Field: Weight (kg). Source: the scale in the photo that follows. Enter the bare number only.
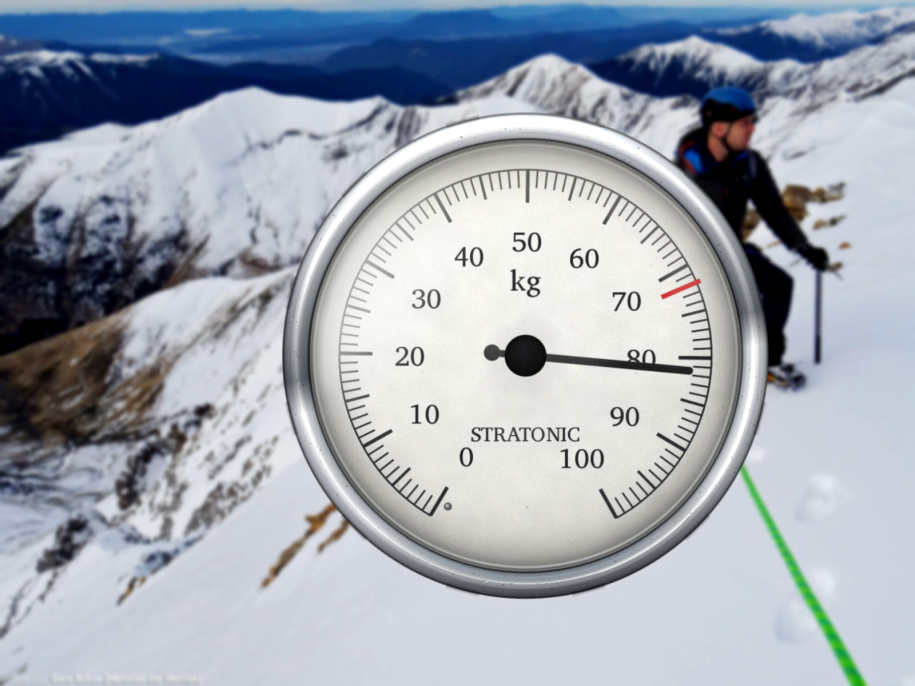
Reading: 81.5
